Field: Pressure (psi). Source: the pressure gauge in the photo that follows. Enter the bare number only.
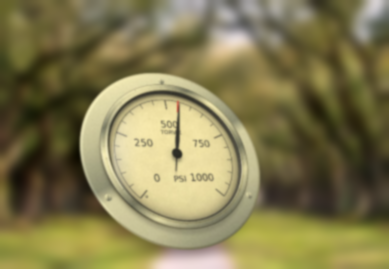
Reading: 550
